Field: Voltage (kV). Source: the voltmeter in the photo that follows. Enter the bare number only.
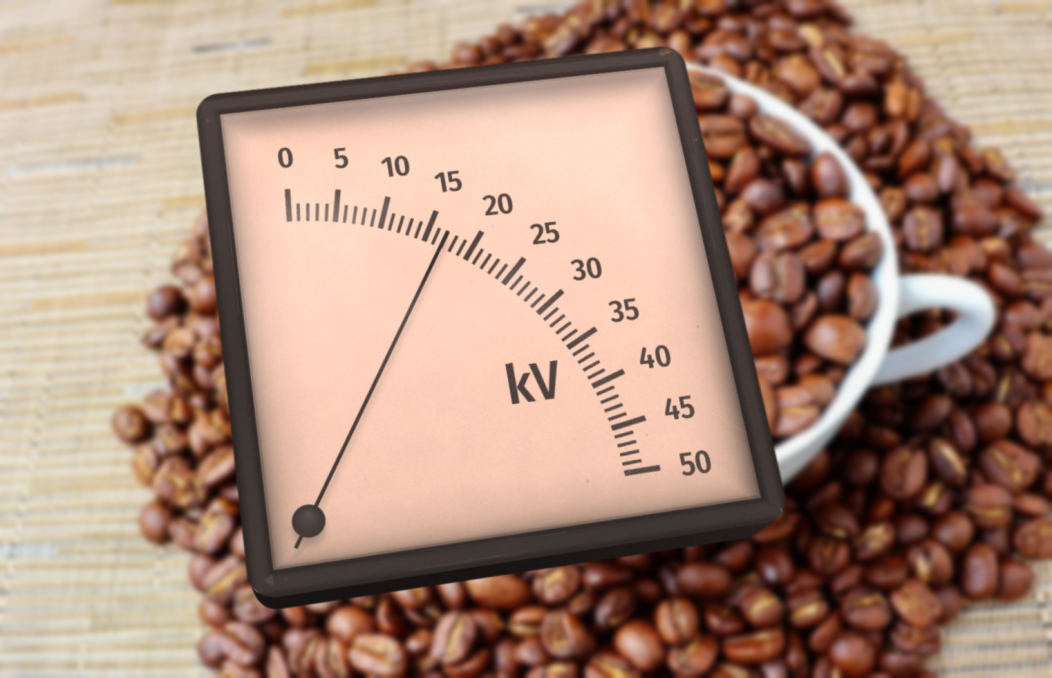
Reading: 17
